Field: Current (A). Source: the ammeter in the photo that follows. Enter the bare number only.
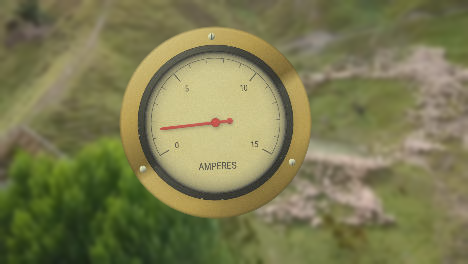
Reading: 1.5
